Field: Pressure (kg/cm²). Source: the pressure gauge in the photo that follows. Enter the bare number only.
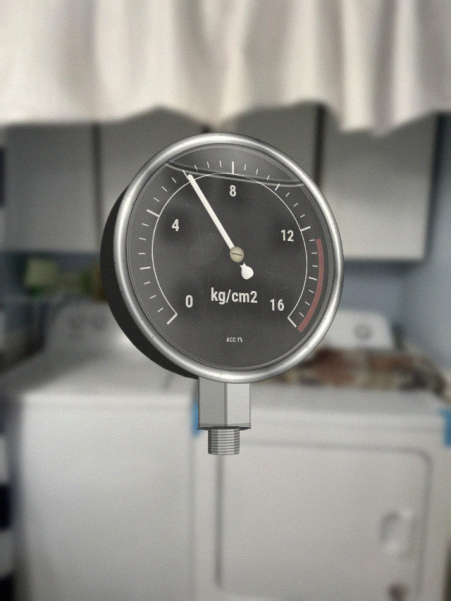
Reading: 6
